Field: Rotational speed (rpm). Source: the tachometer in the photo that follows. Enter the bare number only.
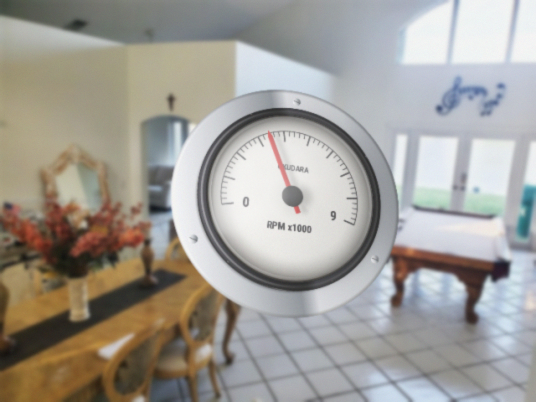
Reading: 3400
